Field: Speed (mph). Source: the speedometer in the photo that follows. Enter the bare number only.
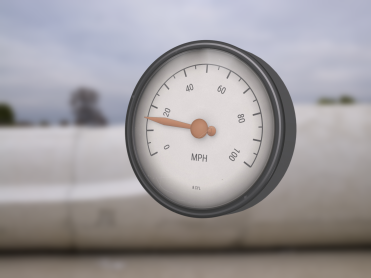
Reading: 15
